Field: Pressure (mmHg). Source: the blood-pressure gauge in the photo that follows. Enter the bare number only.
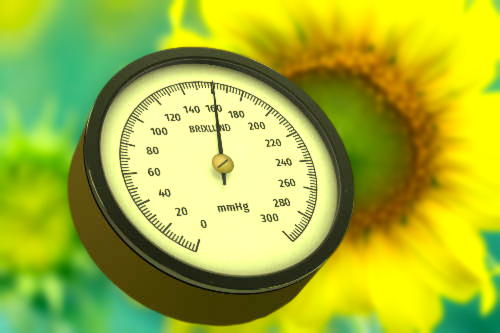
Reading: 160
